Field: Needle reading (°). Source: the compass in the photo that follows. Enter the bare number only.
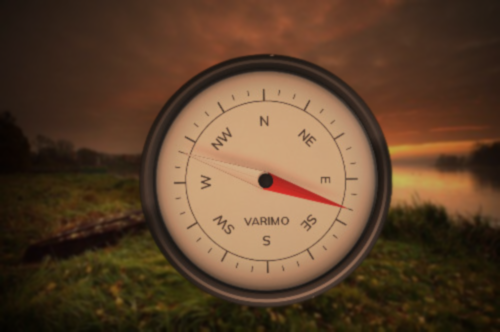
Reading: 110
